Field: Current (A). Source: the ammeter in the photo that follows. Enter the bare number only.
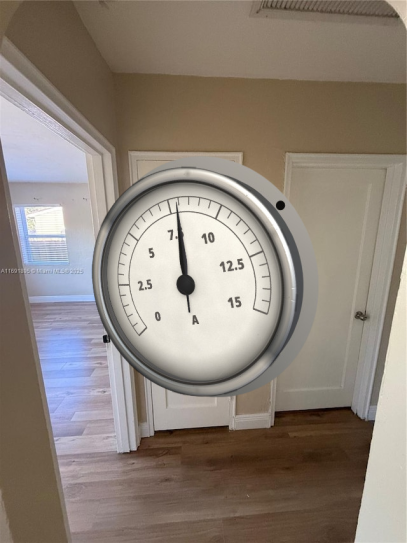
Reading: 8
